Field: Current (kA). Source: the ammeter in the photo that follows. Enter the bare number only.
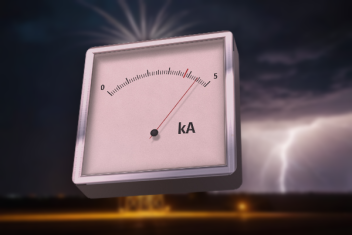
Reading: 4.5
